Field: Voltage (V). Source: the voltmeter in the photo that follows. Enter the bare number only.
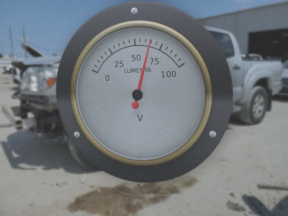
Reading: 65
